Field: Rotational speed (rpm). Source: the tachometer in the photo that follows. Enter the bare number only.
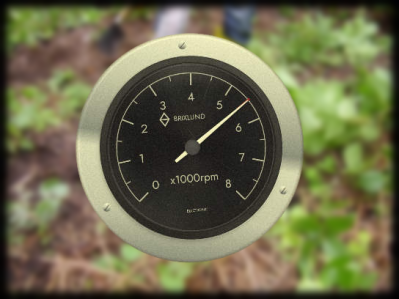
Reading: 5500
